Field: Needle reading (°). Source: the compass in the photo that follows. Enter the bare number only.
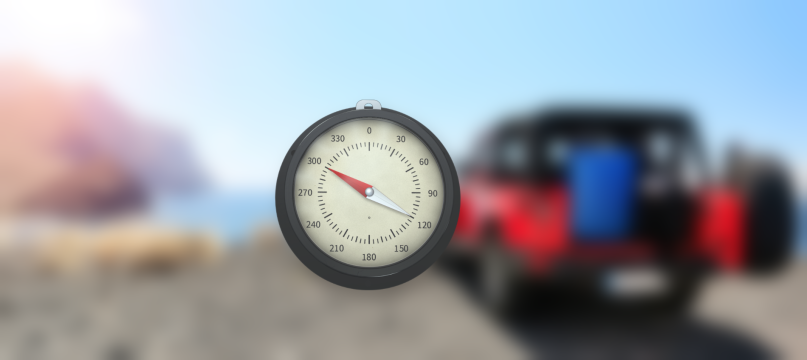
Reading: 300
